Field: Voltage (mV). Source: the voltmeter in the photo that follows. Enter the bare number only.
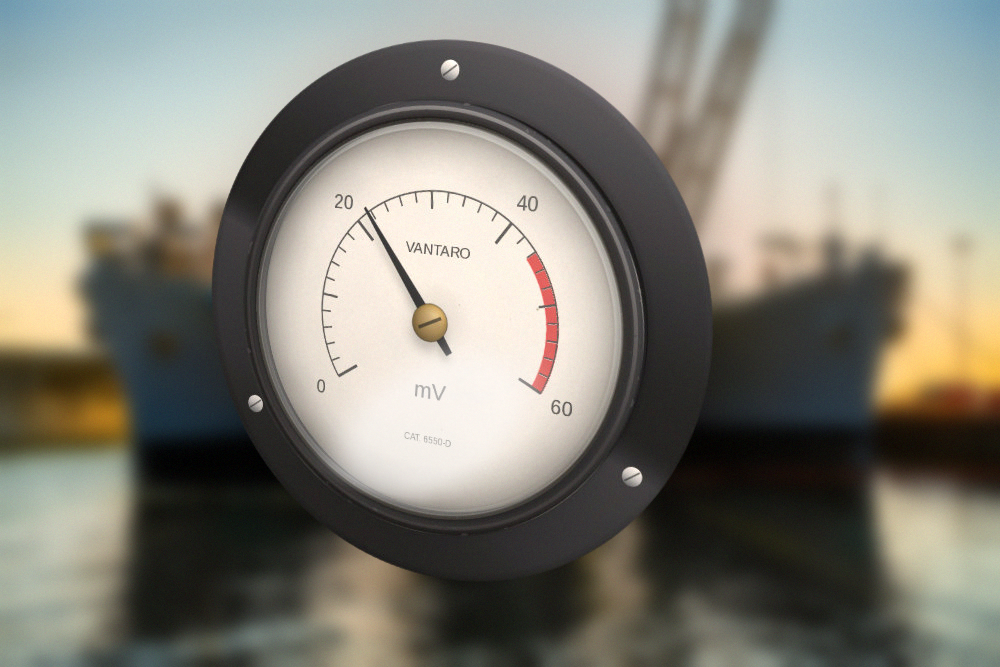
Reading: 22
